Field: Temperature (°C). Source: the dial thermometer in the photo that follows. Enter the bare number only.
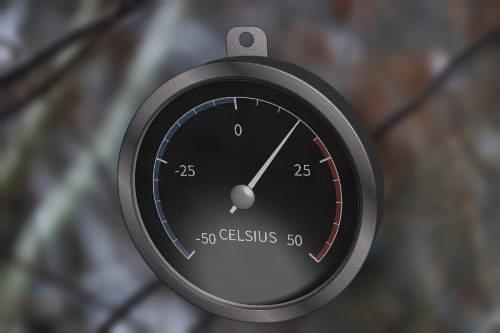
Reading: 15
